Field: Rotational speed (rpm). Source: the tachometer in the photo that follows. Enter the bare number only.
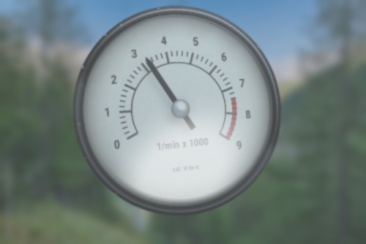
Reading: 3200
